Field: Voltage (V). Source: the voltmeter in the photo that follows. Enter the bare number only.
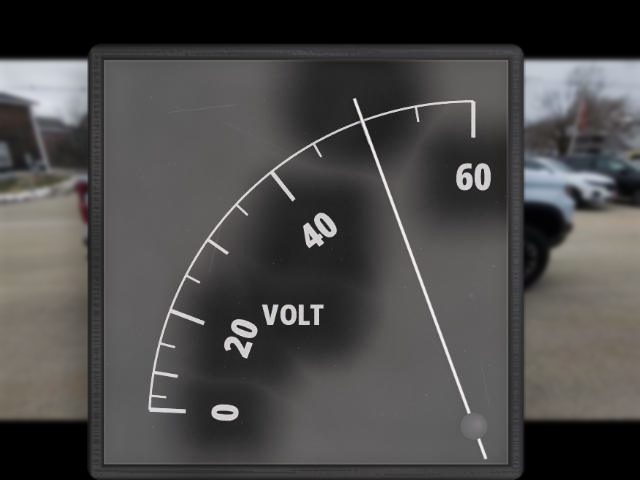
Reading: 50
